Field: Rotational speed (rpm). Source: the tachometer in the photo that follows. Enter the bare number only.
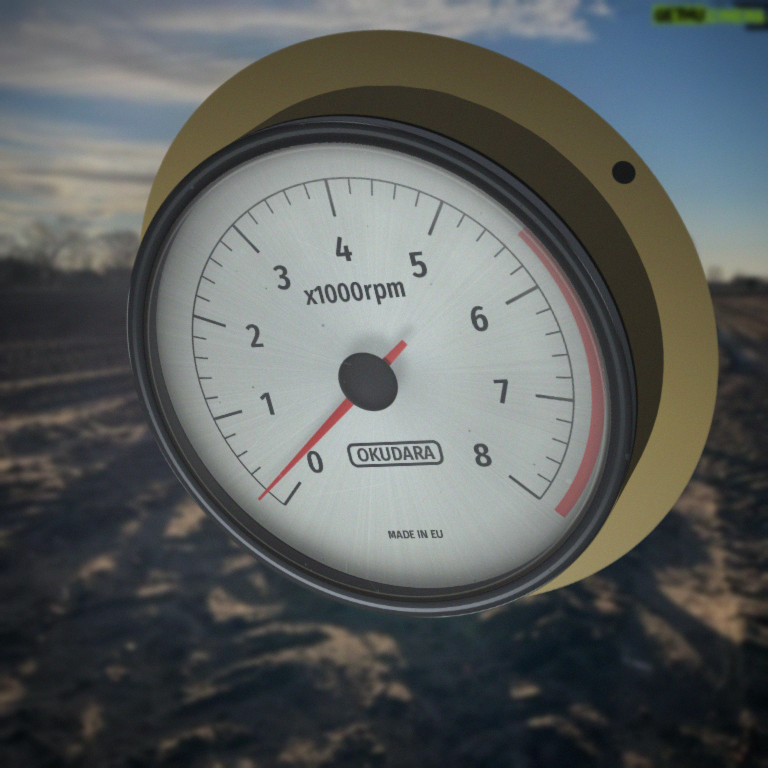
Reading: 200
